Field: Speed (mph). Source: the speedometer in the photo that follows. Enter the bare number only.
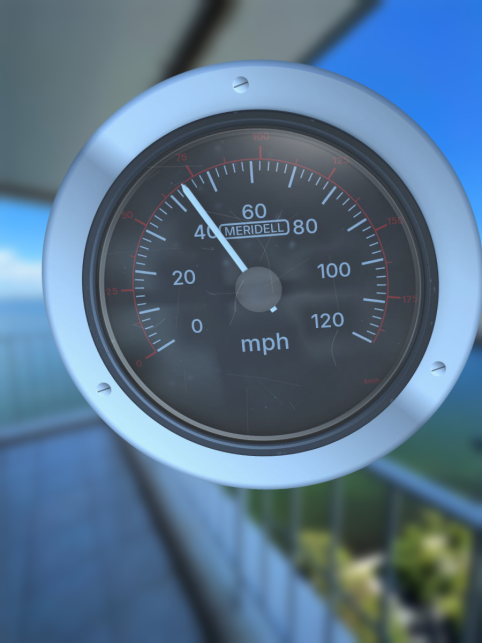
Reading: 44
